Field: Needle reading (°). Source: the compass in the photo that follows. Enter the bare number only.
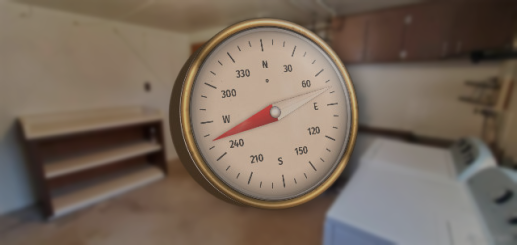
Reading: 255
